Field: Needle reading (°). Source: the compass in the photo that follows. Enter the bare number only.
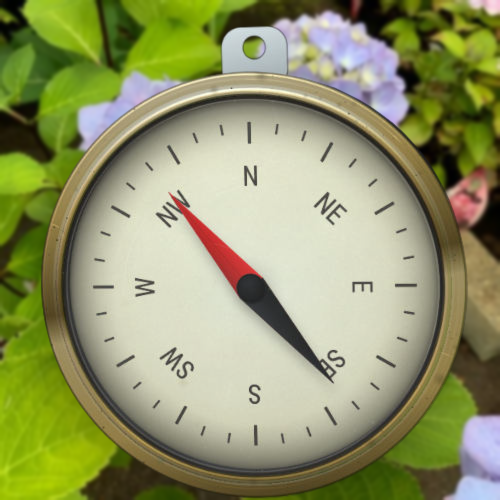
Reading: 320
